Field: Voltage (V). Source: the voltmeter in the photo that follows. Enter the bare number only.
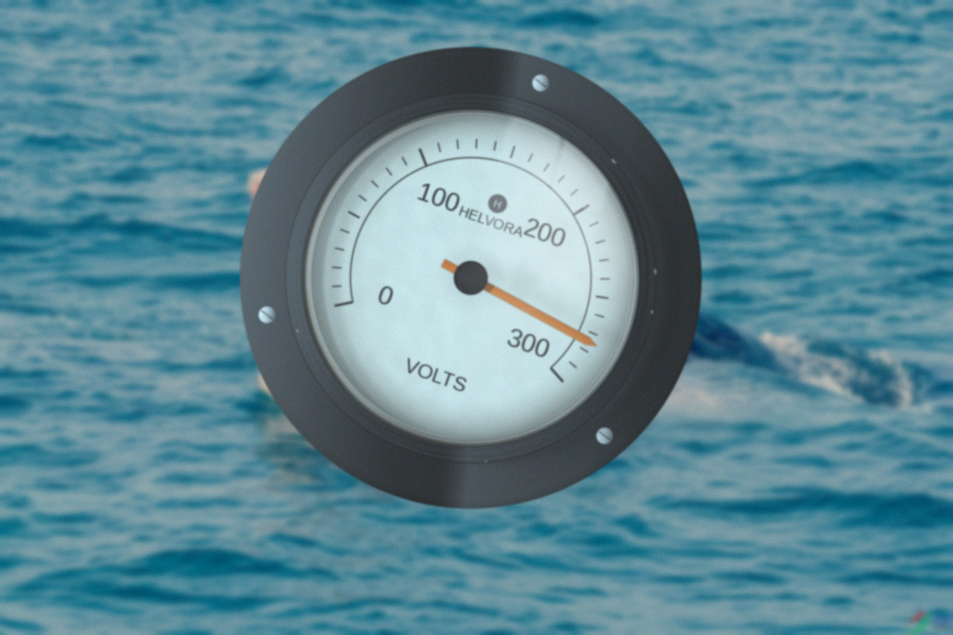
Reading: 275
